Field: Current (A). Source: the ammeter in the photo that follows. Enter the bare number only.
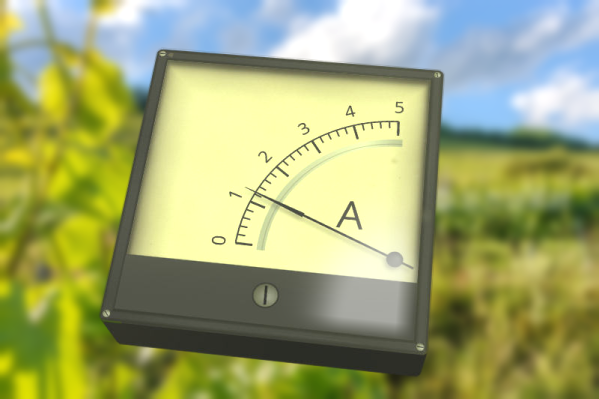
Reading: 1.2
